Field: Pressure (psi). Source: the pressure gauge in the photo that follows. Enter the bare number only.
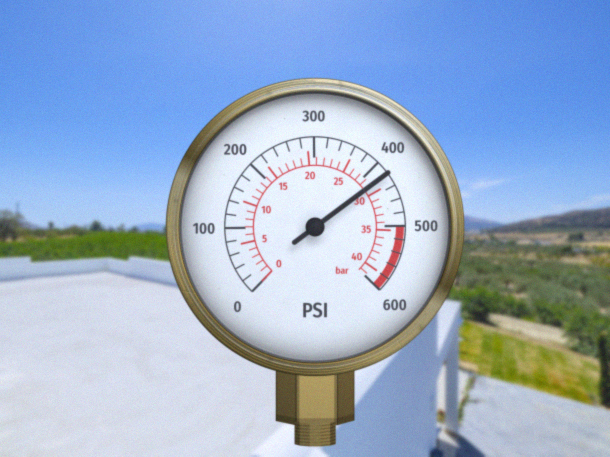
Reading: 420
